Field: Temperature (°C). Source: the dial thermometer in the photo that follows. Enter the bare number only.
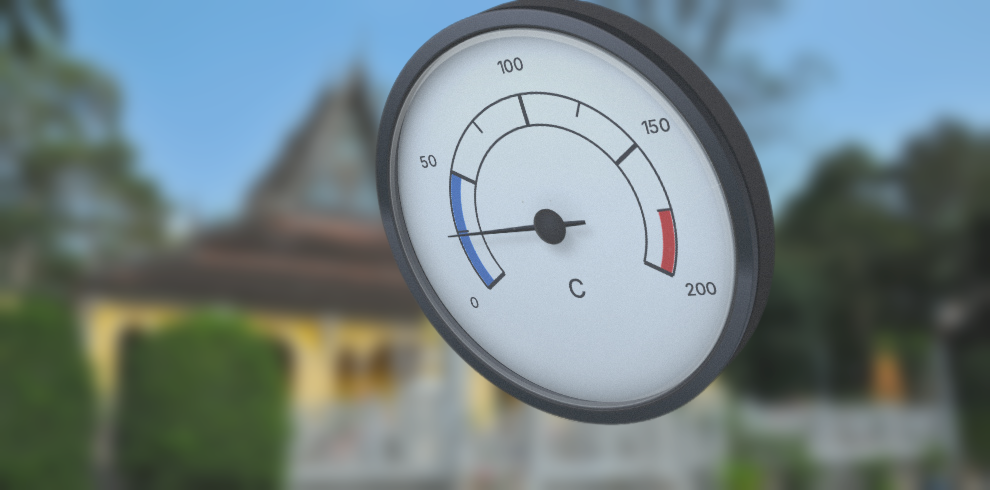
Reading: 25
